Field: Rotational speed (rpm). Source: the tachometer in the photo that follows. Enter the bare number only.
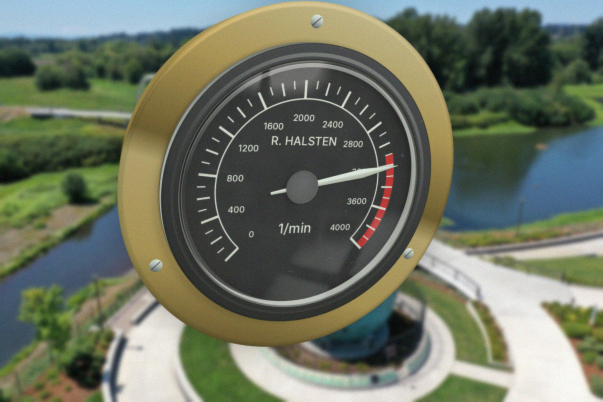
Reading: 3200
